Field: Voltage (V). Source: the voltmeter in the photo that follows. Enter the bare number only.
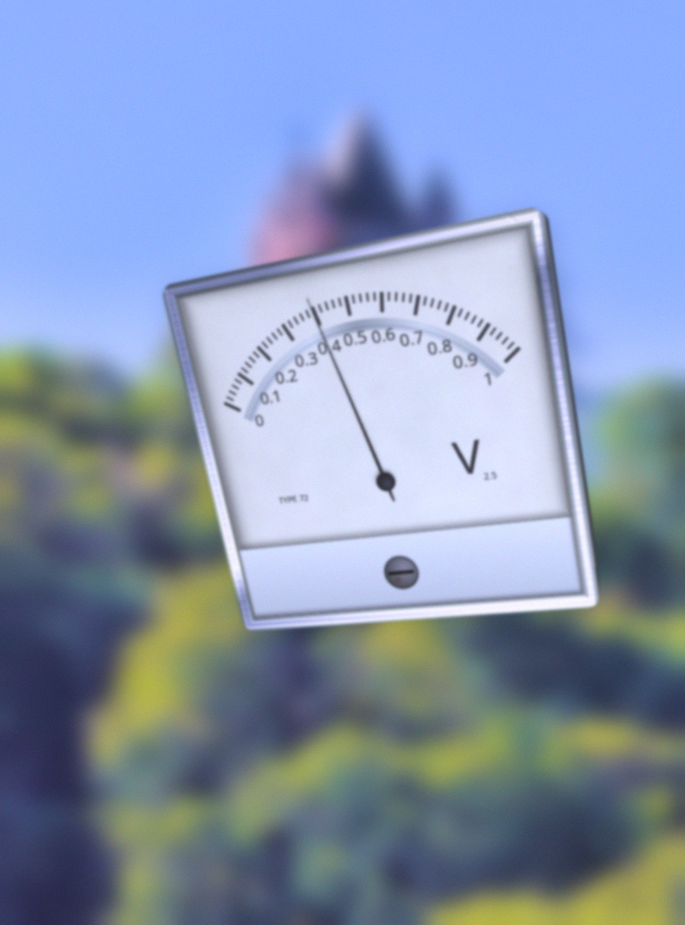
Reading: 0.4
